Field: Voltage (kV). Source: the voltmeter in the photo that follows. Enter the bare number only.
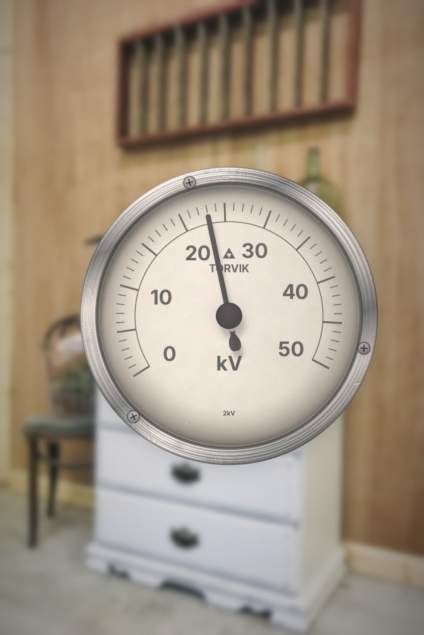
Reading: 23
